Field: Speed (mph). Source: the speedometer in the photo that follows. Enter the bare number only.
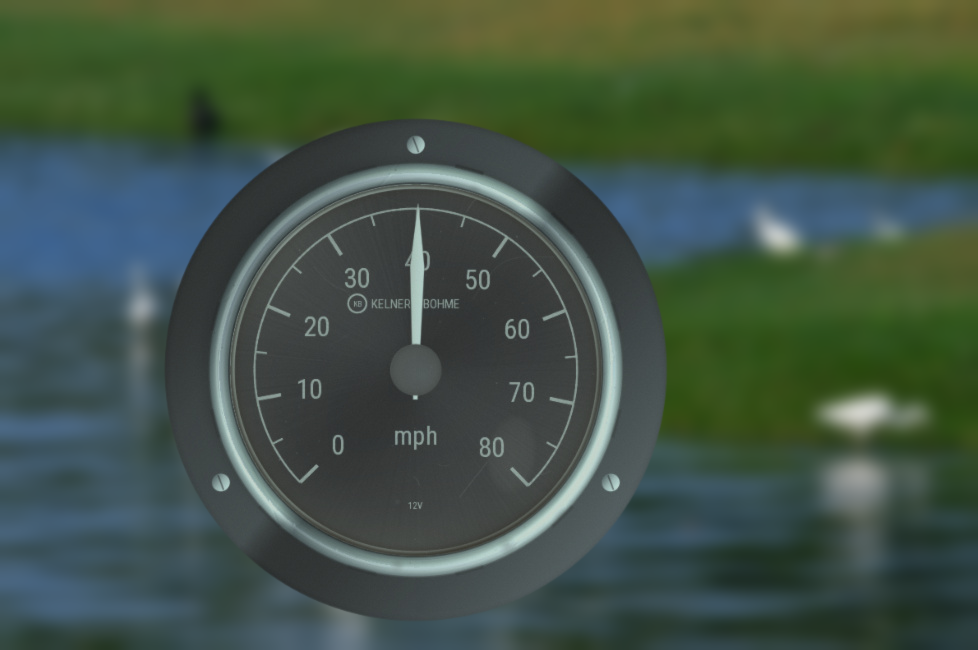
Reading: 40
